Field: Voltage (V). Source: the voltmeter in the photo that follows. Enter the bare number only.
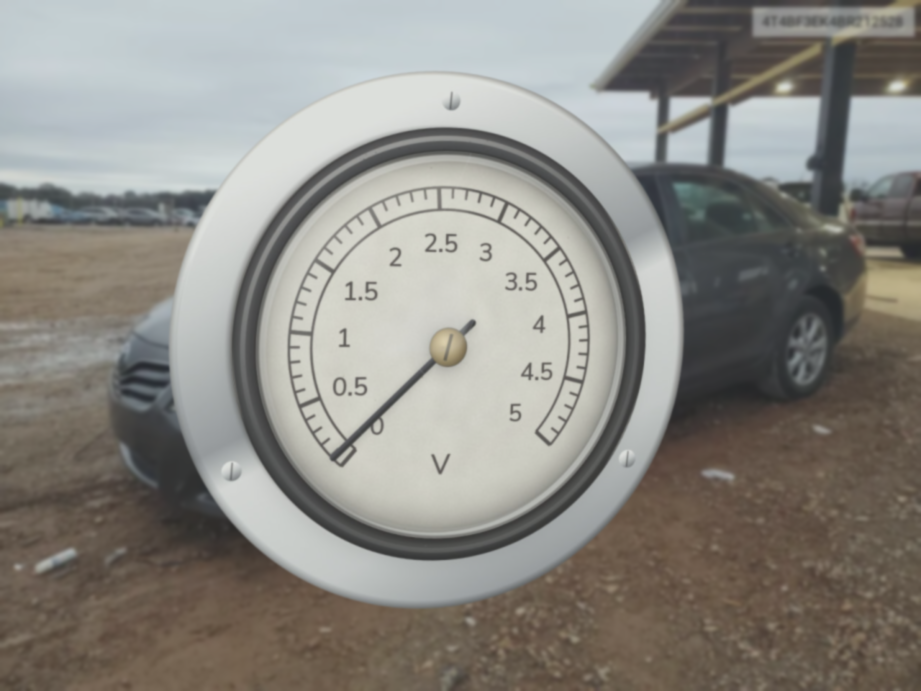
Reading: 0.1
